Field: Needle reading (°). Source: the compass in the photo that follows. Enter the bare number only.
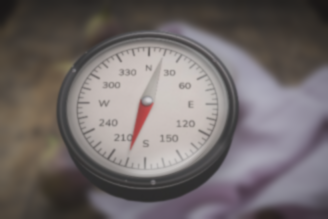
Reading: 195
